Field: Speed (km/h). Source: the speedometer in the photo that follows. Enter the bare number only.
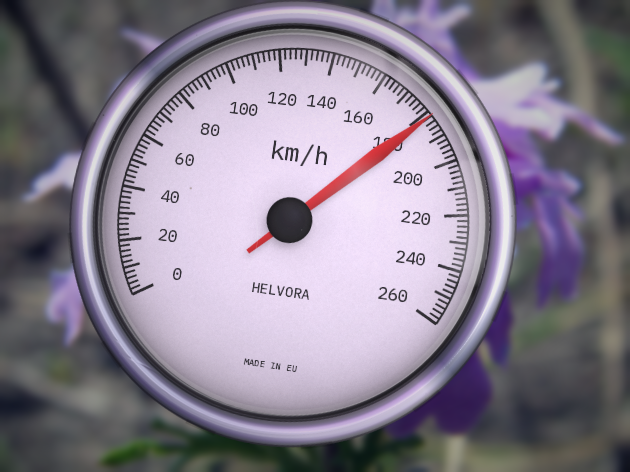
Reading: 182
